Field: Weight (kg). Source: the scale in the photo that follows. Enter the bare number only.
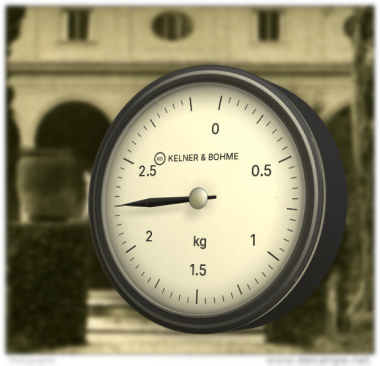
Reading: 2.25
